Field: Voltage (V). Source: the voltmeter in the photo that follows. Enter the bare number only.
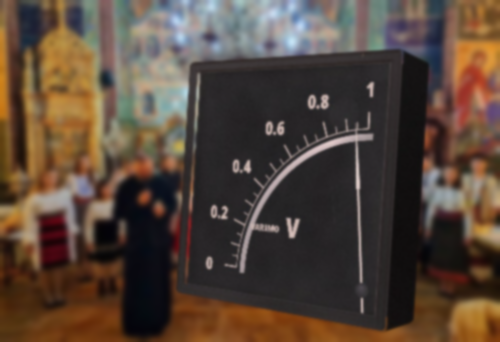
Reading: 0.95
